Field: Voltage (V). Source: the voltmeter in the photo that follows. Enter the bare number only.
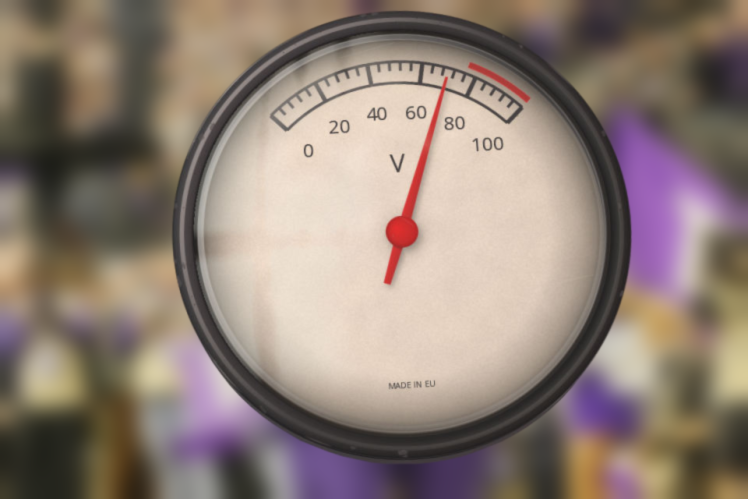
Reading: 70
